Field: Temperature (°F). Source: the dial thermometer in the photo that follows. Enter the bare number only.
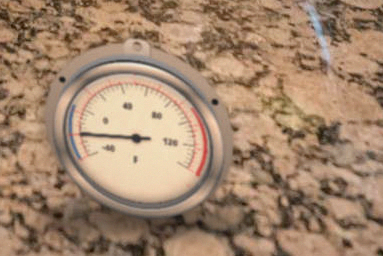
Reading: -20
